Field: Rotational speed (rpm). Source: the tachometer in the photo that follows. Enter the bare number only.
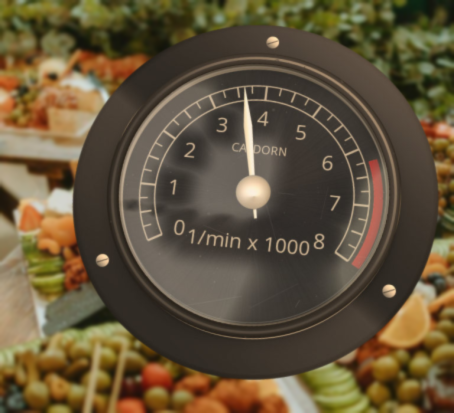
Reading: 3625
